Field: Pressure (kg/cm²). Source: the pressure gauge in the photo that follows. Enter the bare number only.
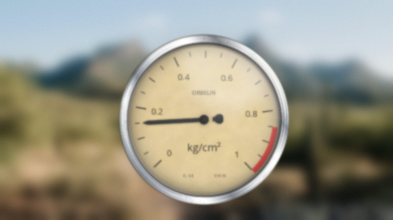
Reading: 0.15
